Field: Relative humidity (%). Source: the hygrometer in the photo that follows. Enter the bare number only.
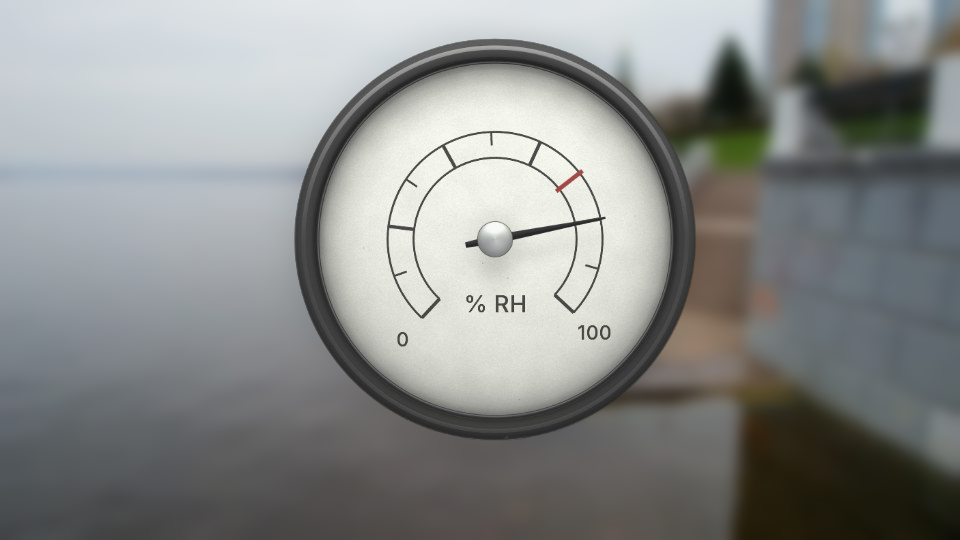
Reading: 80
